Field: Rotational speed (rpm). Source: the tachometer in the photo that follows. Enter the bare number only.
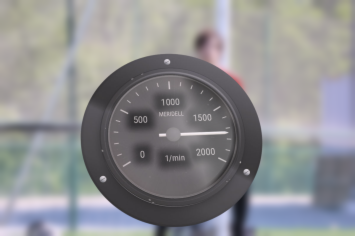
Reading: 1750
